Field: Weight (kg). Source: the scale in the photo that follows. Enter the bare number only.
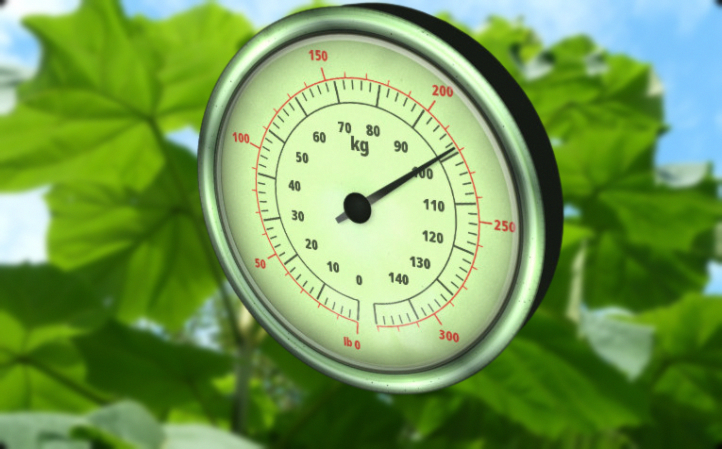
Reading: 99
